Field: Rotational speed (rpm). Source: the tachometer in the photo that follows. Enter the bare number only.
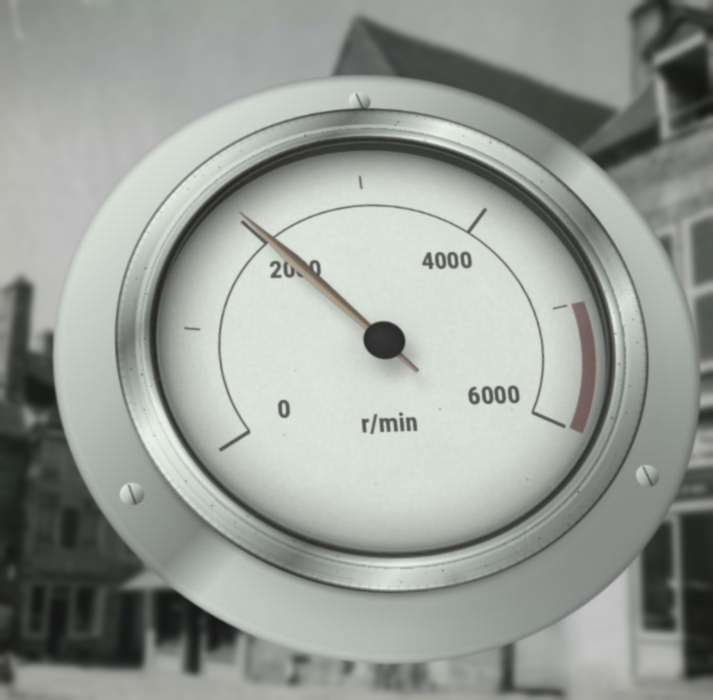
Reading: 2000
